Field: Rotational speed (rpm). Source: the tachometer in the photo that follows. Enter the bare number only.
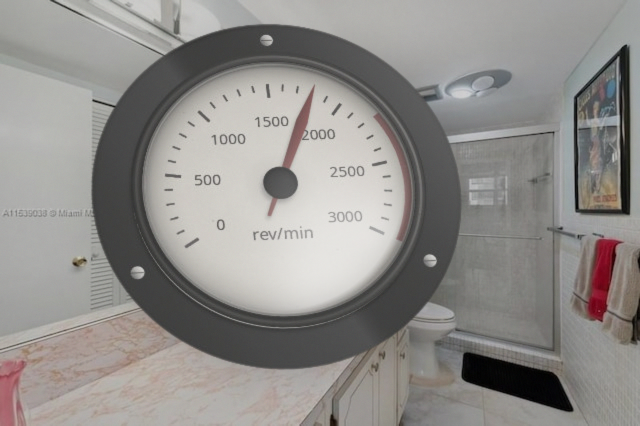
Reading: 1800
